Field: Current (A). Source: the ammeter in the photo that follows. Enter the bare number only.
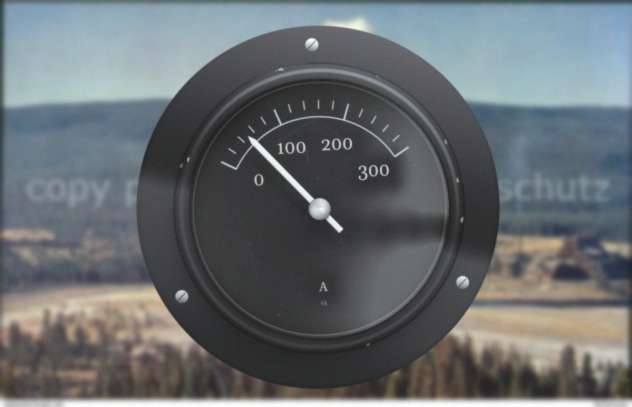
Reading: 50
